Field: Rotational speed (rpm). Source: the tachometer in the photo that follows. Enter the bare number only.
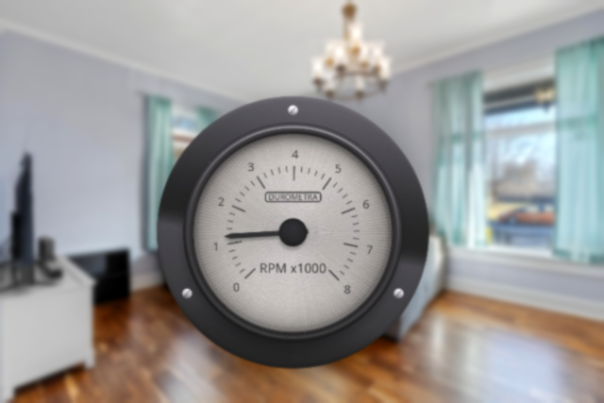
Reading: 1200
